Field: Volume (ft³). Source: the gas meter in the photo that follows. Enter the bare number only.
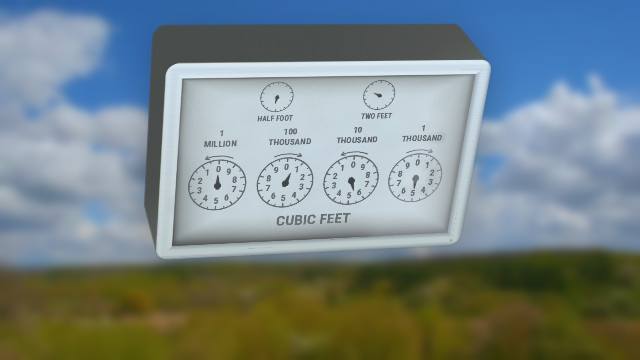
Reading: 5500
